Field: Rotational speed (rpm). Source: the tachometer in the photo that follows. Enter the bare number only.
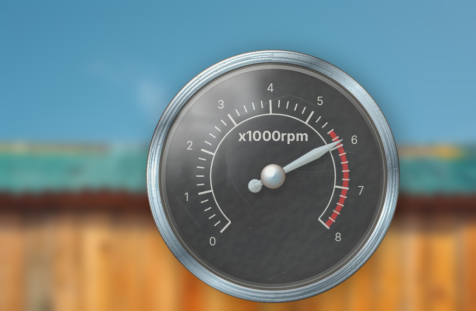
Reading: 5900
